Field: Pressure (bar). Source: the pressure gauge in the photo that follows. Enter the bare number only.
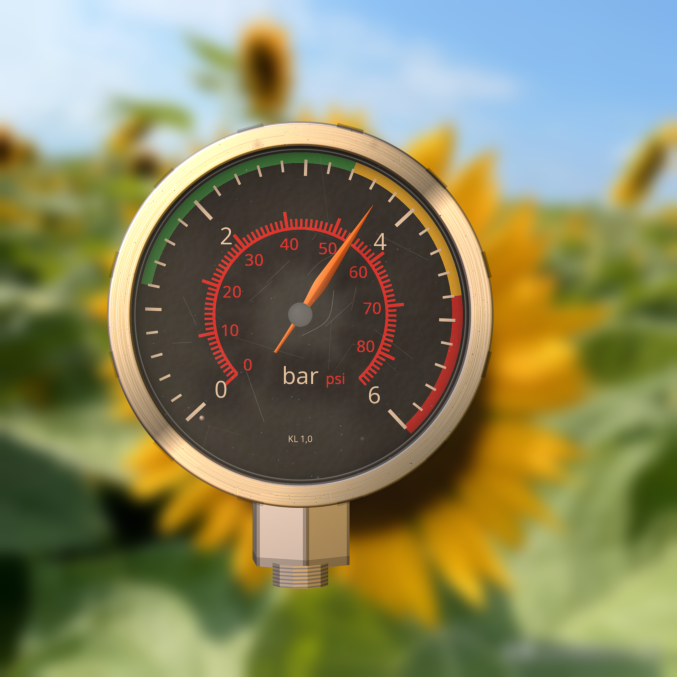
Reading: 3.7
